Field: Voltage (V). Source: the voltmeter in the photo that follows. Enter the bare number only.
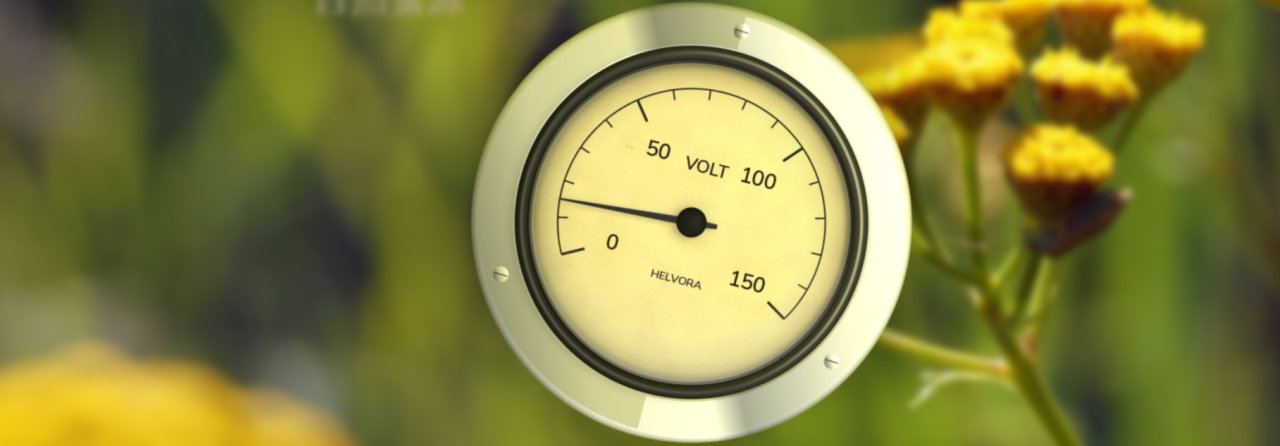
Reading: 15
